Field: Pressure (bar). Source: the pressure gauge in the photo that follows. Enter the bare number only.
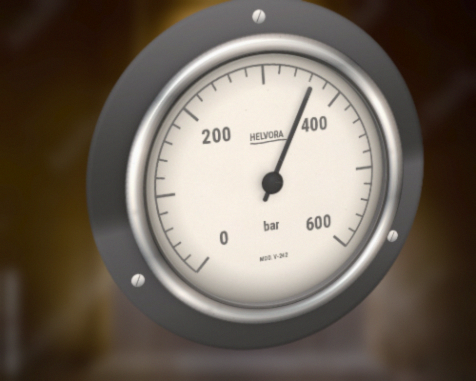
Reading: 360
